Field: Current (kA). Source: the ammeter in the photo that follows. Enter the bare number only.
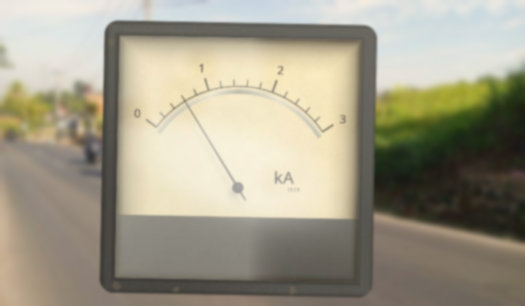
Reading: 0.6
